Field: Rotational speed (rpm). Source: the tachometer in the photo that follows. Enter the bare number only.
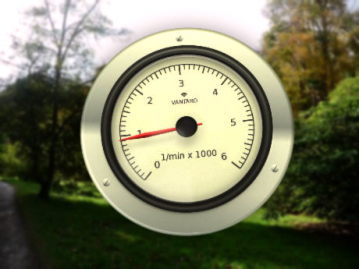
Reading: 900
